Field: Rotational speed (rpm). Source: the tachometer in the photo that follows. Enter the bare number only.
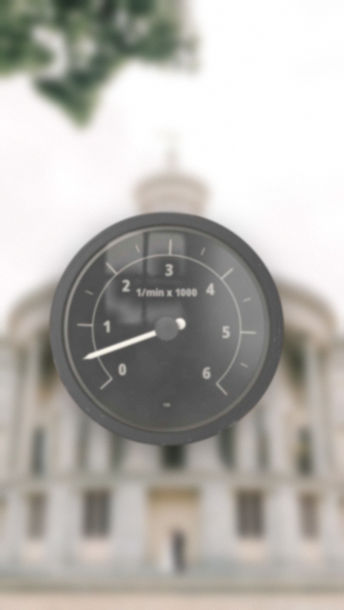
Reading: 500
